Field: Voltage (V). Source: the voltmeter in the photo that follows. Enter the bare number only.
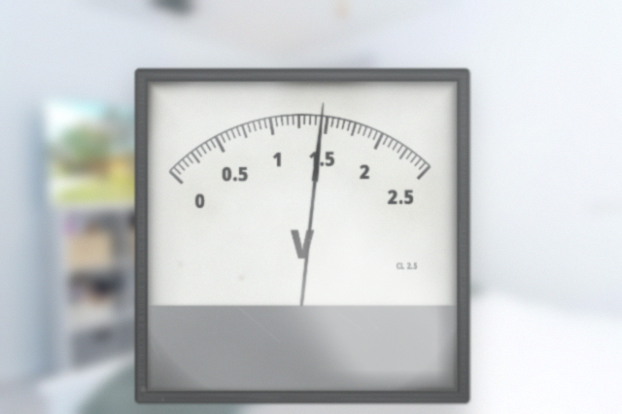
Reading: 1.45
